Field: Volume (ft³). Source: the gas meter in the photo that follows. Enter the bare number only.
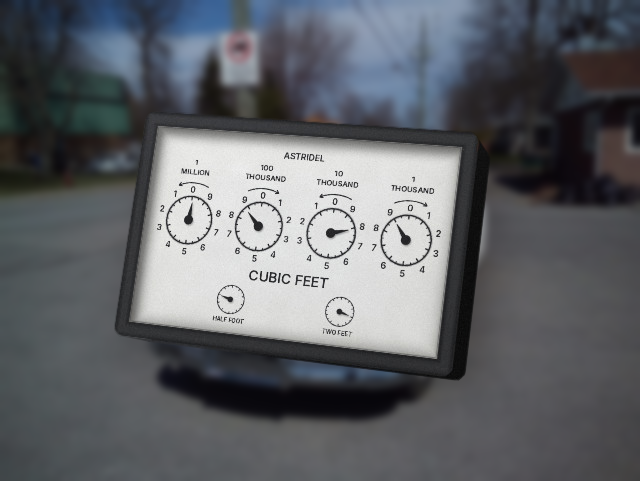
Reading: 987900
